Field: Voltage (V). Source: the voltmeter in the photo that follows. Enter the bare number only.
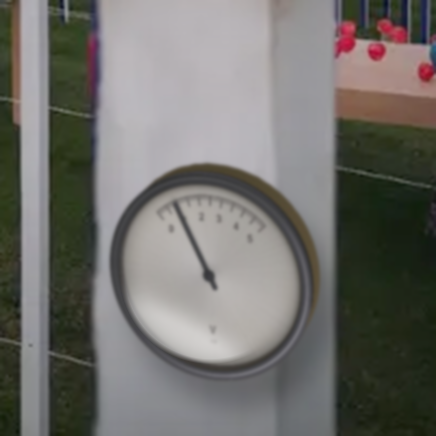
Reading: 1
